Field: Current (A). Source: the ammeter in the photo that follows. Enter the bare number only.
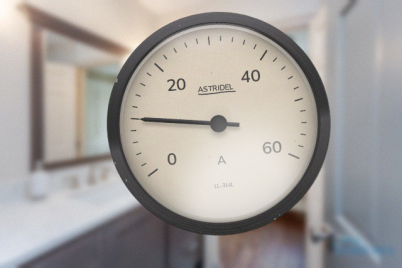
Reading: 10
